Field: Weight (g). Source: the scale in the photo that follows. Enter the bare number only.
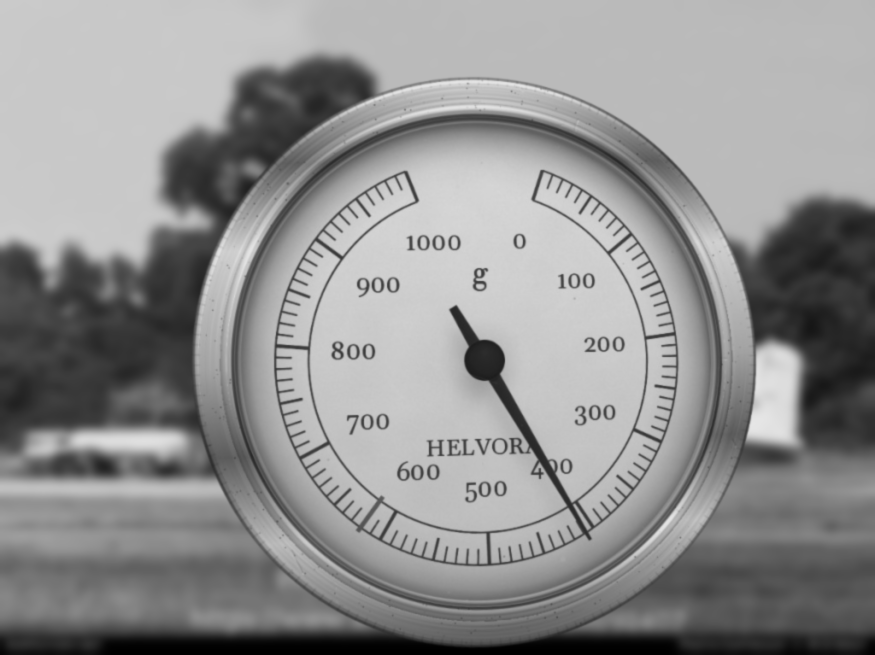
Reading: 410
